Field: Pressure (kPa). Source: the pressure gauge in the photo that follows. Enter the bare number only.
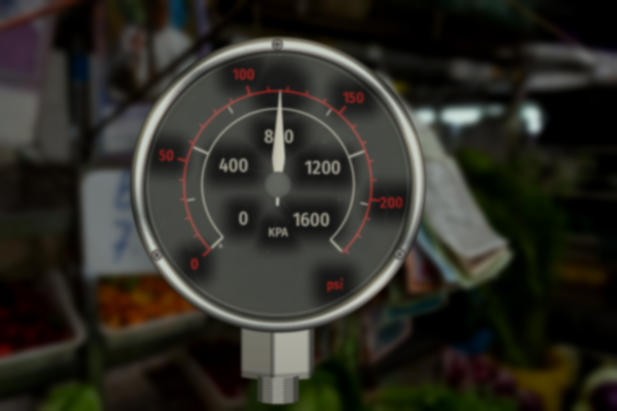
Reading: 800
